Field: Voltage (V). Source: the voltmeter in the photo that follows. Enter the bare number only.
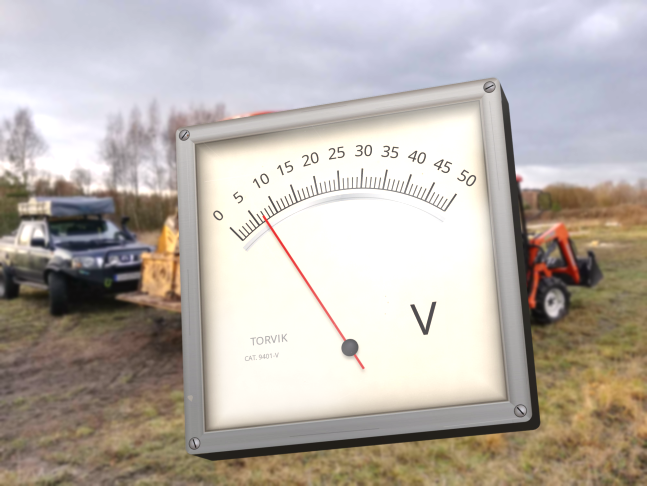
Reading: 7
